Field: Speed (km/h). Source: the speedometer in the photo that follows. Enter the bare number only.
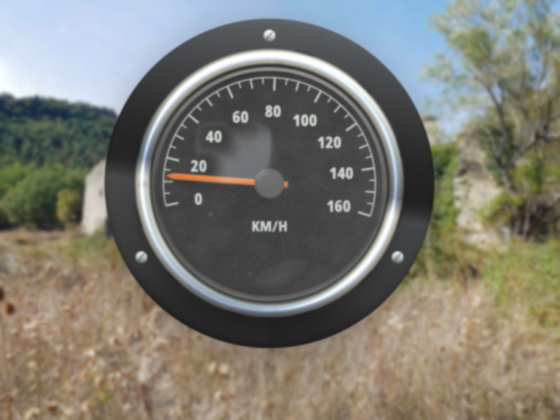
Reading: 12.5
